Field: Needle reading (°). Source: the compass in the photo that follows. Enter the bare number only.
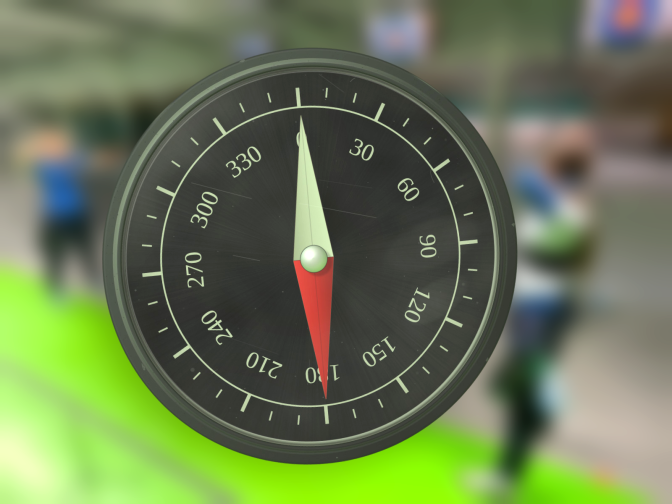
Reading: 180
